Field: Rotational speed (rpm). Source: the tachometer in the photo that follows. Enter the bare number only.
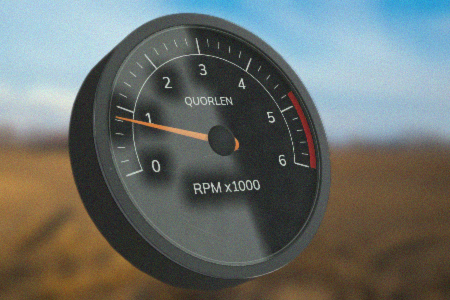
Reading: 800
